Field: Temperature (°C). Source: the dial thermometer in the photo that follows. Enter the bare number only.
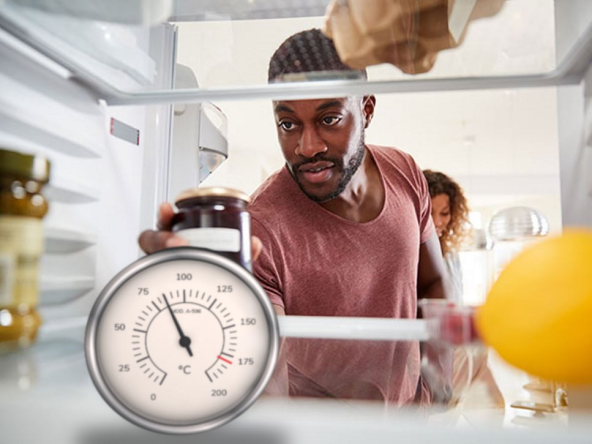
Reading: 85
